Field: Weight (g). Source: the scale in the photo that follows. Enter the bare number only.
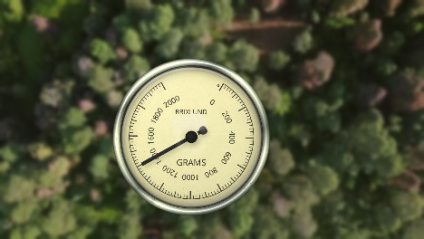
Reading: 1400
